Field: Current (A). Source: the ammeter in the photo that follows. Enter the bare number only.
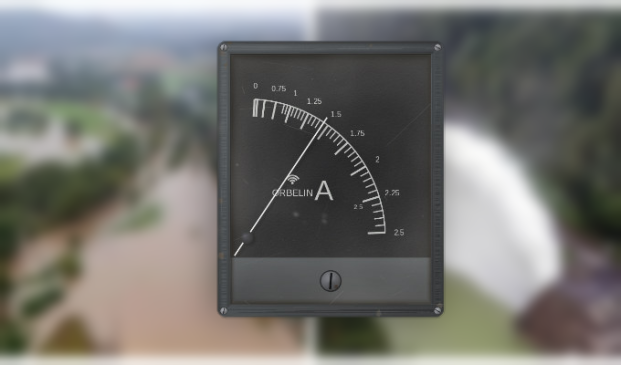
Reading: 1.45
